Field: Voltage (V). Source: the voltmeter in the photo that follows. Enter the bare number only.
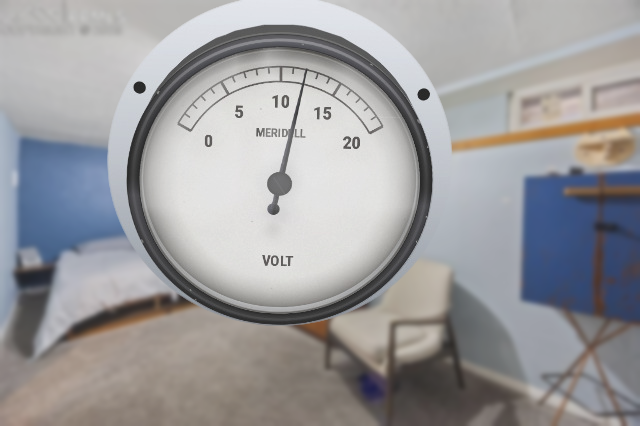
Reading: 12
